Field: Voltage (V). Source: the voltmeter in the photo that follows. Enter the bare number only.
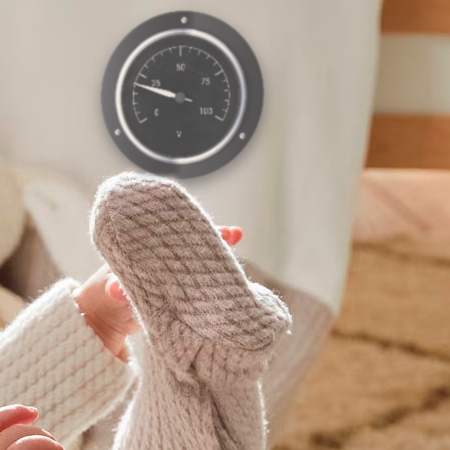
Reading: 20
